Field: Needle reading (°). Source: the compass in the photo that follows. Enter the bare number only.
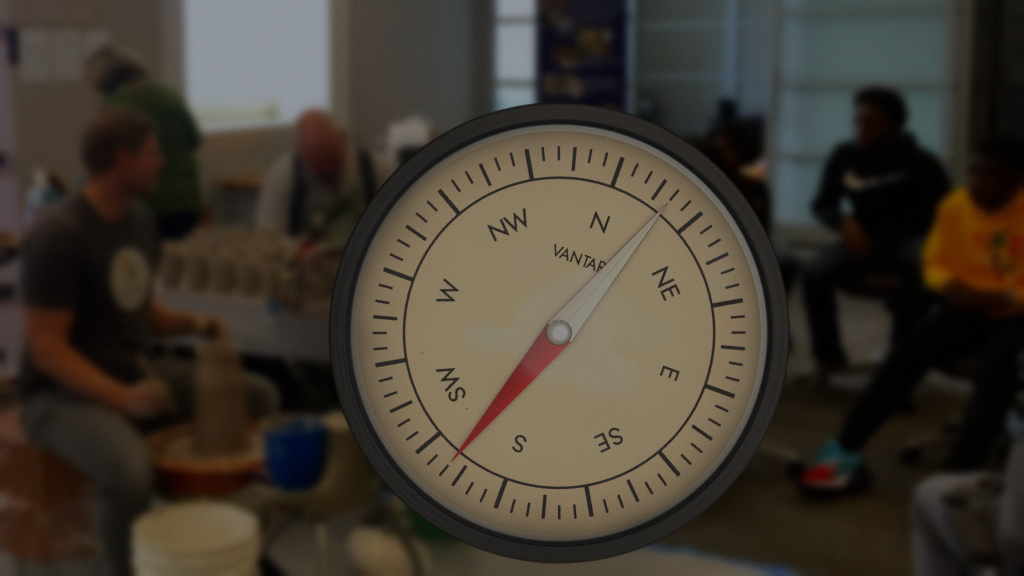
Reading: 200
